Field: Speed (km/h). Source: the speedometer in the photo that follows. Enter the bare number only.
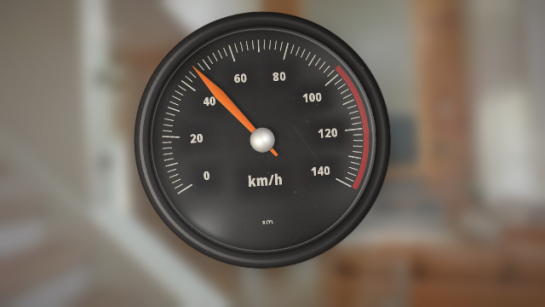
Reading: 46
